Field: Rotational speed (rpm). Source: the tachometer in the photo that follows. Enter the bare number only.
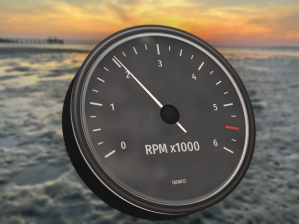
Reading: 2000
